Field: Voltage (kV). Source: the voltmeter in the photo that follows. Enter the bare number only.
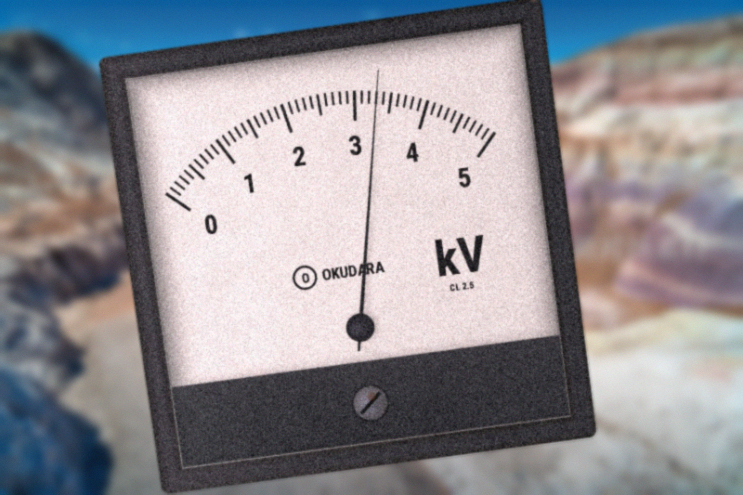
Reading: 3.3
